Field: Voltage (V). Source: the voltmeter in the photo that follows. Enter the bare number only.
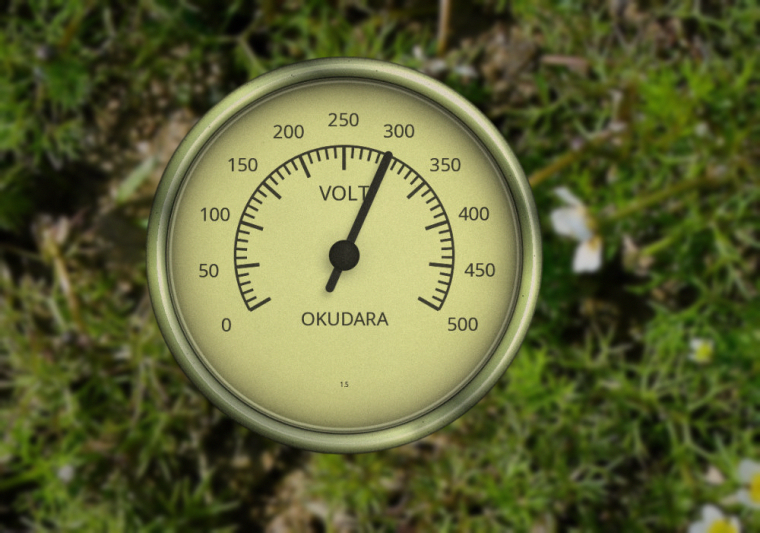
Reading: 300
